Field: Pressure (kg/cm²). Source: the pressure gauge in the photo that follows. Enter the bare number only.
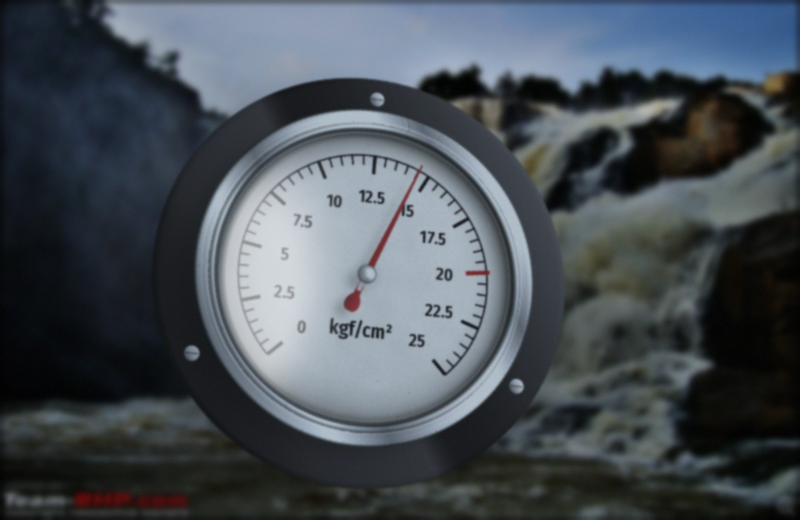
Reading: 14.5
